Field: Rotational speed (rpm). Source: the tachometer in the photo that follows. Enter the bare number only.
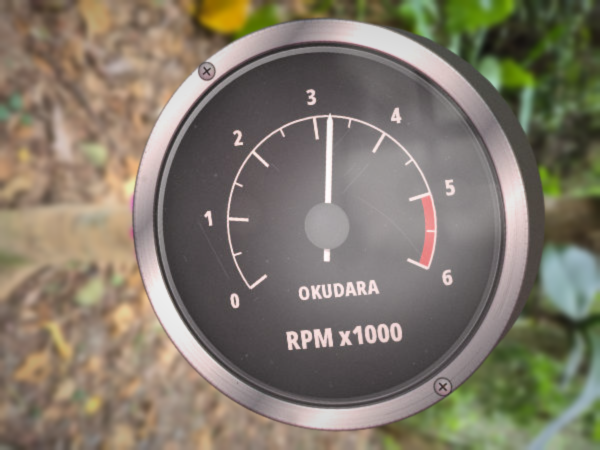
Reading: 3250
